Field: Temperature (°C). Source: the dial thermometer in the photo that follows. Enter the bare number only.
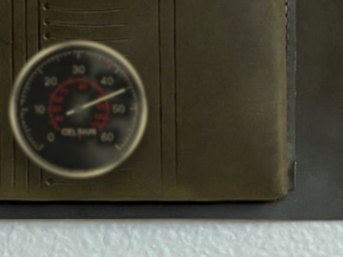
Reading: 45
